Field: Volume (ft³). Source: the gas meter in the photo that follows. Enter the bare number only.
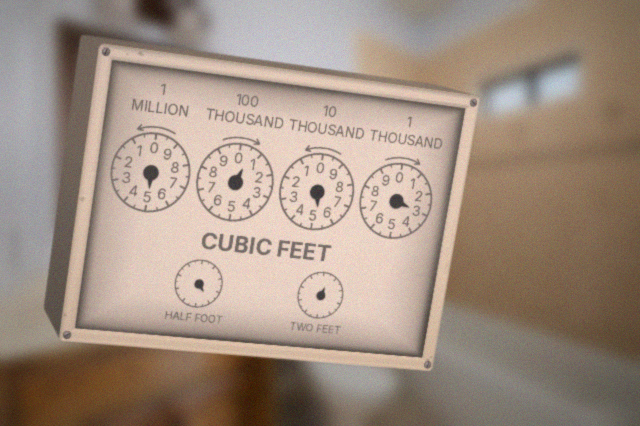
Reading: 505300
